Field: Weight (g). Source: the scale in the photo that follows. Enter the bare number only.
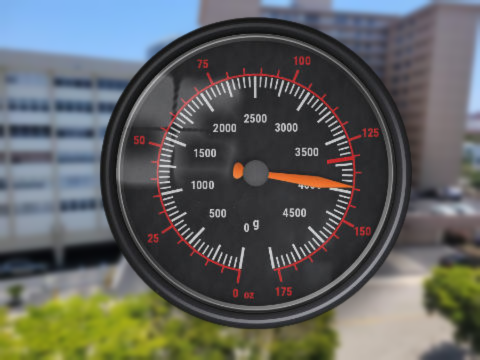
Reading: 3950
